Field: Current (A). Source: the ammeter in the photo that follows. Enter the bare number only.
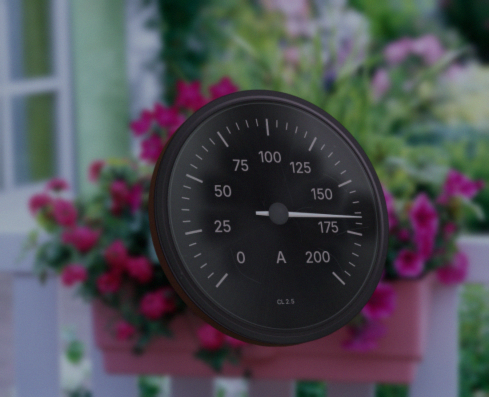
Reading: 167.5
